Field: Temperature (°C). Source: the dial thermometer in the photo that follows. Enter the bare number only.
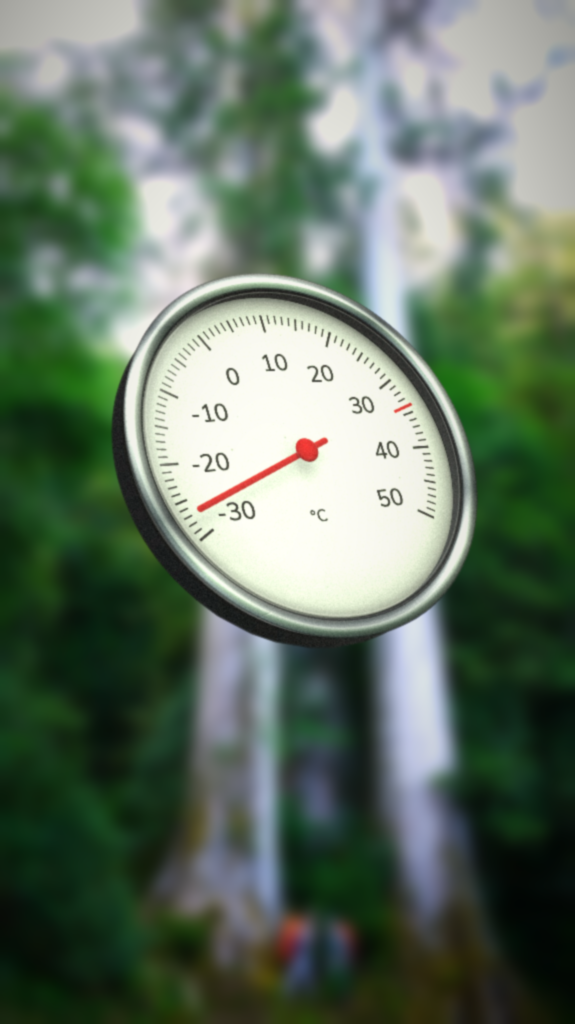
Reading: -27
